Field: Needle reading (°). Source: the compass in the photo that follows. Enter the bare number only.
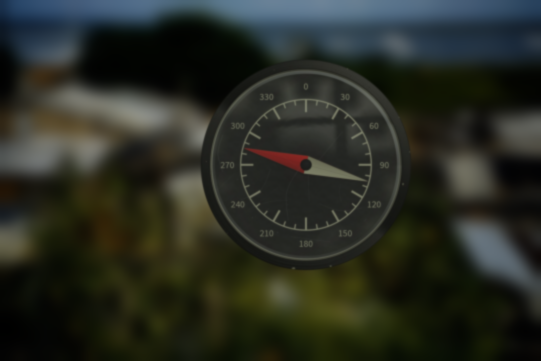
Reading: 285
